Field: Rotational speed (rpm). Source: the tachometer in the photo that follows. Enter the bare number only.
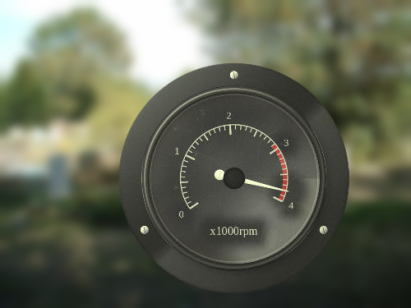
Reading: 3800
